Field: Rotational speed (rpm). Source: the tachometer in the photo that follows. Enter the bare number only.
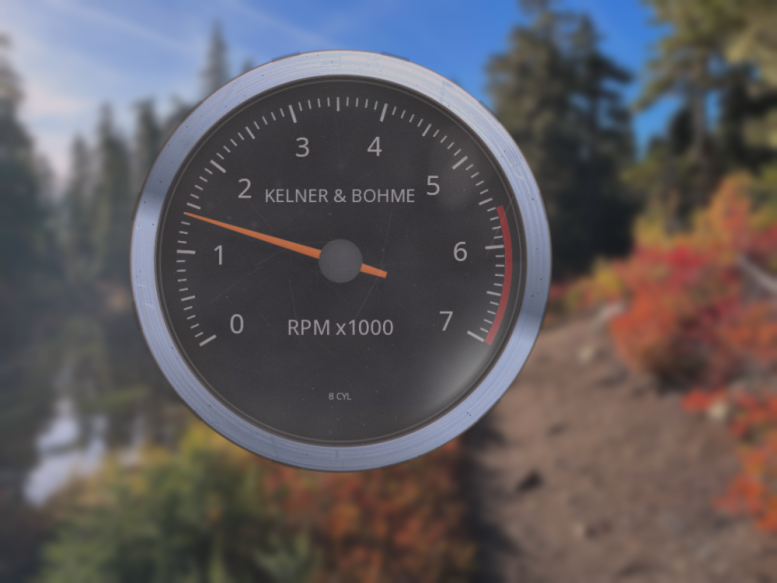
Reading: 1400
